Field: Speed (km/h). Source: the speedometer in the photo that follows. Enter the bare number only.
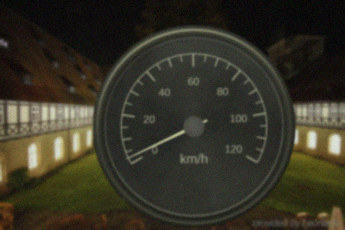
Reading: 2.5
